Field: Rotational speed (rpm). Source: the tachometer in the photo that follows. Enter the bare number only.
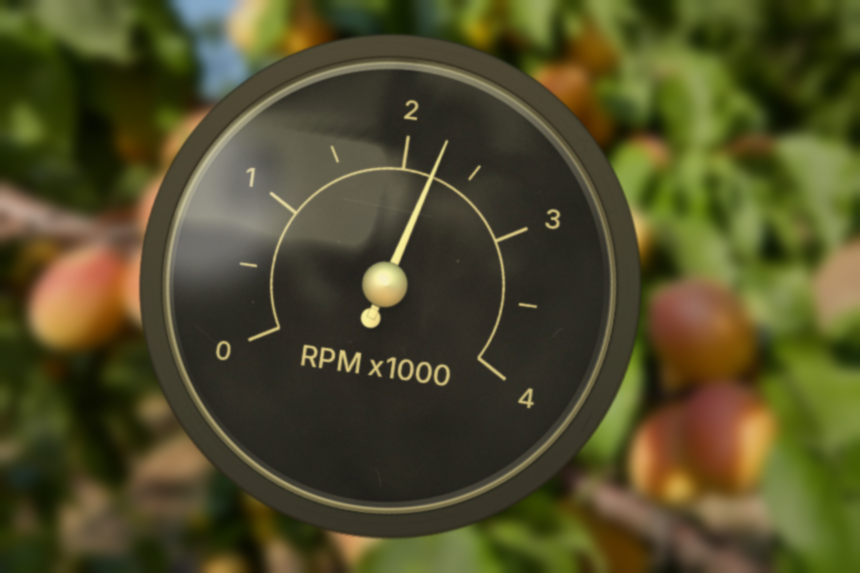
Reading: 2250
